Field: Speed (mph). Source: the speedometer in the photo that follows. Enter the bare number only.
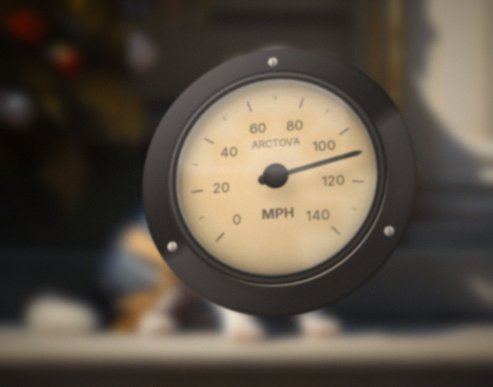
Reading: 110
